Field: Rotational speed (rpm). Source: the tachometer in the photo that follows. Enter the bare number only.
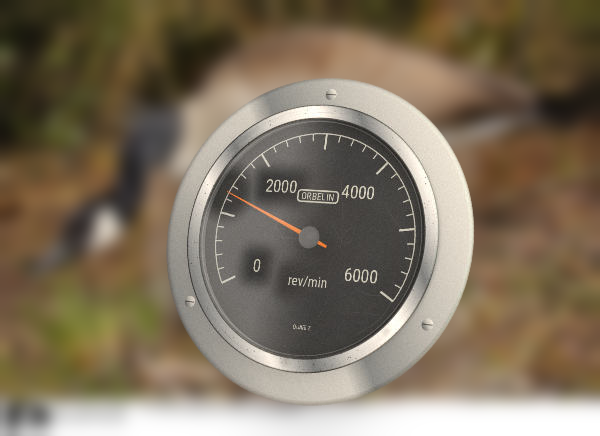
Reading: 1300
